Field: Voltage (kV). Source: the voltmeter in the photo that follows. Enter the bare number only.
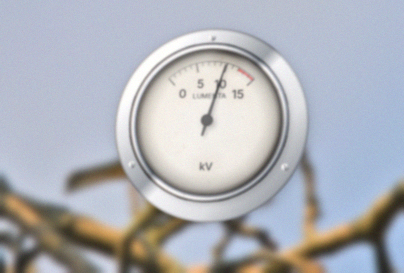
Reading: 10
